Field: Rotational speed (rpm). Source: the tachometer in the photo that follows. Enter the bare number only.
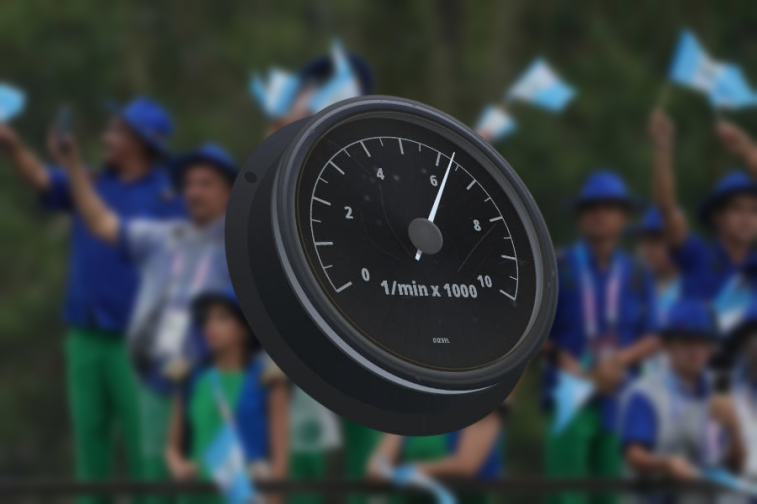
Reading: 6250
